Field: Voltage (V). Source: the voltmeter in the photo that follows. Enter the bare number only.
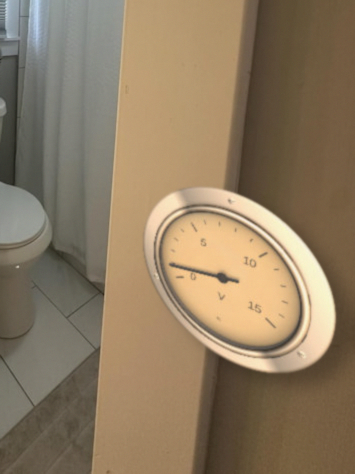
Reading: 1
